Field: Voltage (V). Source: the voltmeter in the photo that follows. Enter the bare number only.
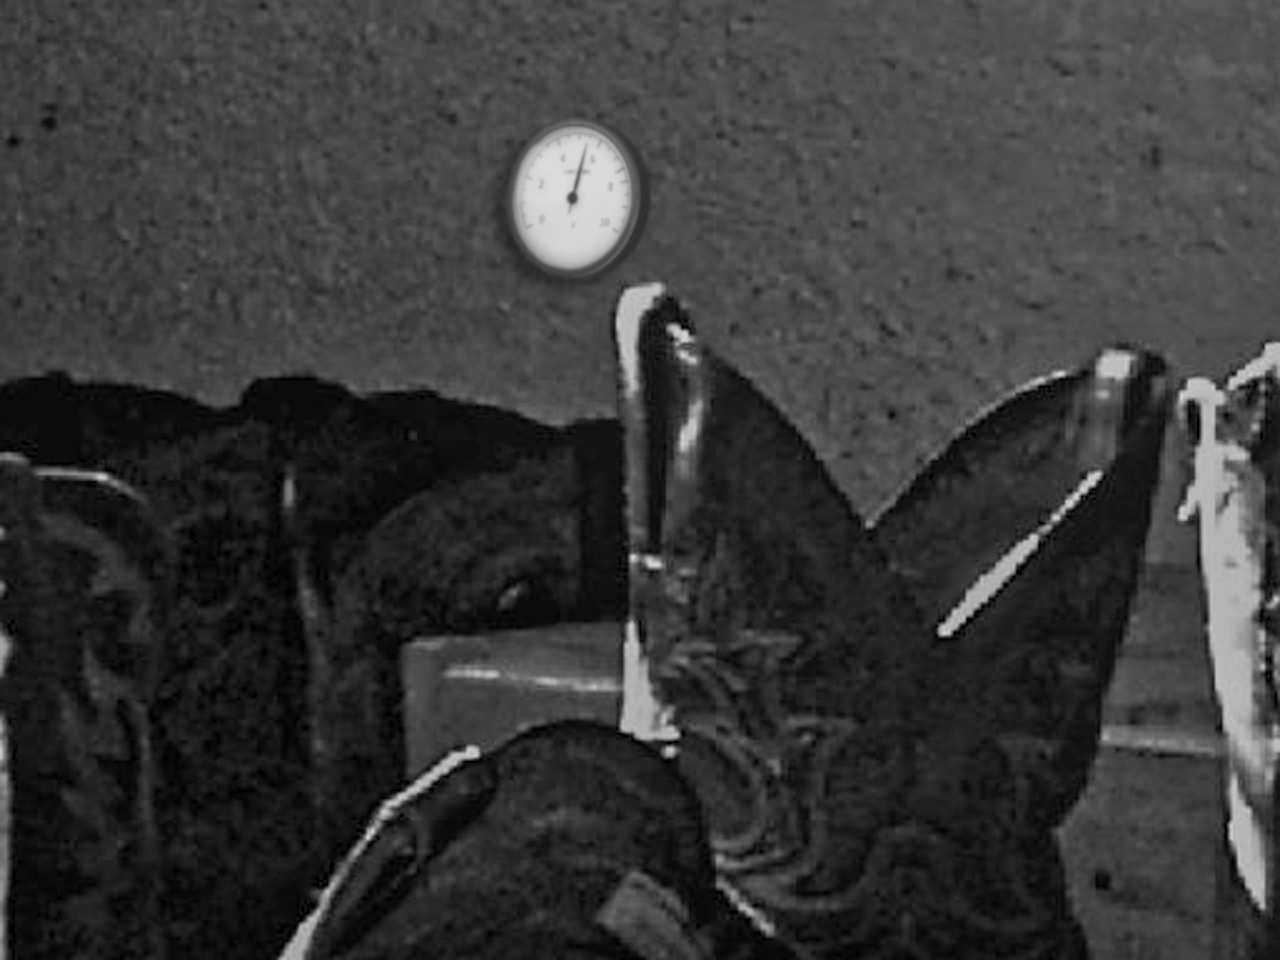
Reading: 5.5
